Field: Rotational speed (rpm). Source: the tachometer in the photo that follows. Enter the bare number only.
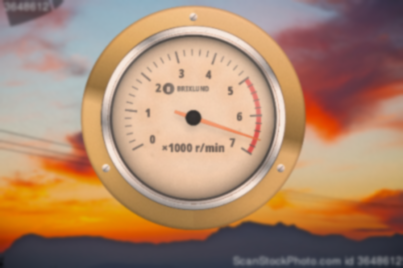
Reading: 6600
